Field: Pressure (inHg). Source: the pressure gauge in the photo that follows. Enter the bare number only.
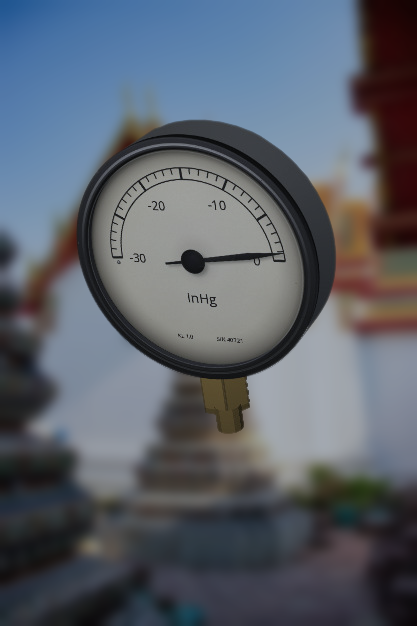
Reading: -1
